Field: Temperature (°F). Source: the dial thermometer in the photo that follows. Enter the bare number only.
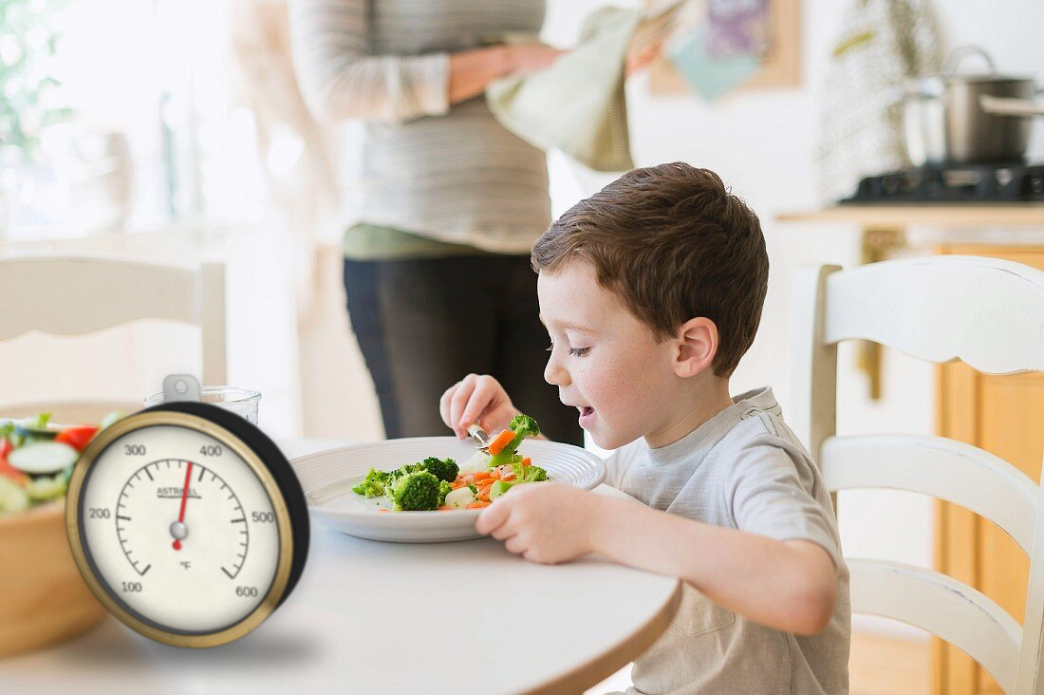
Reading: 380
